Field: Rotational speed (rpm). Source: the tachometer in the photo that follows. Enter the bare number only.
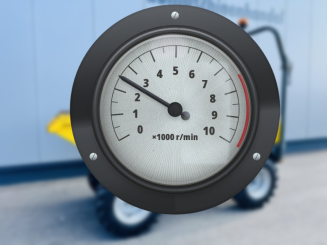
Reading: 2500
